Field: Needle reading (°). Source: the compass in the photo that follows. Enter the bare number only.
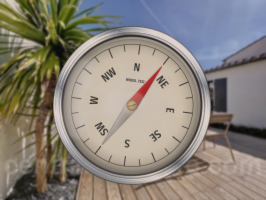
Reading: 30
